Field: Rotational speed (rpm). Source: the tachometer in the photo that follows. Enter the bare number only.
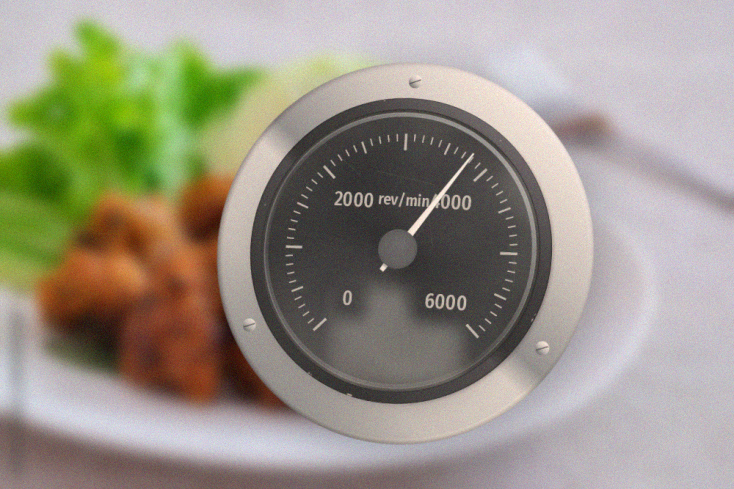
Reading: 3800
